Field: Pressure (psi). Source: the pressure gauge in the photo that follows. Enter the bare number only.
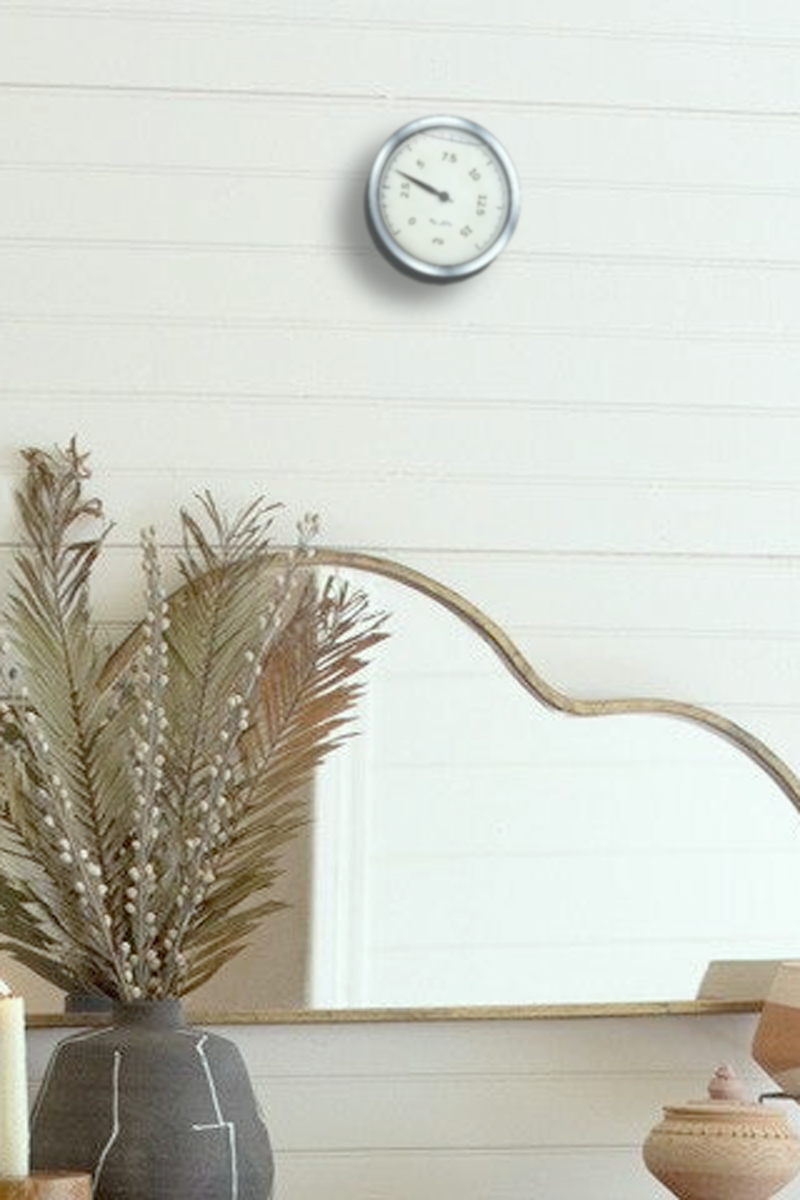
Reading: 3.5
